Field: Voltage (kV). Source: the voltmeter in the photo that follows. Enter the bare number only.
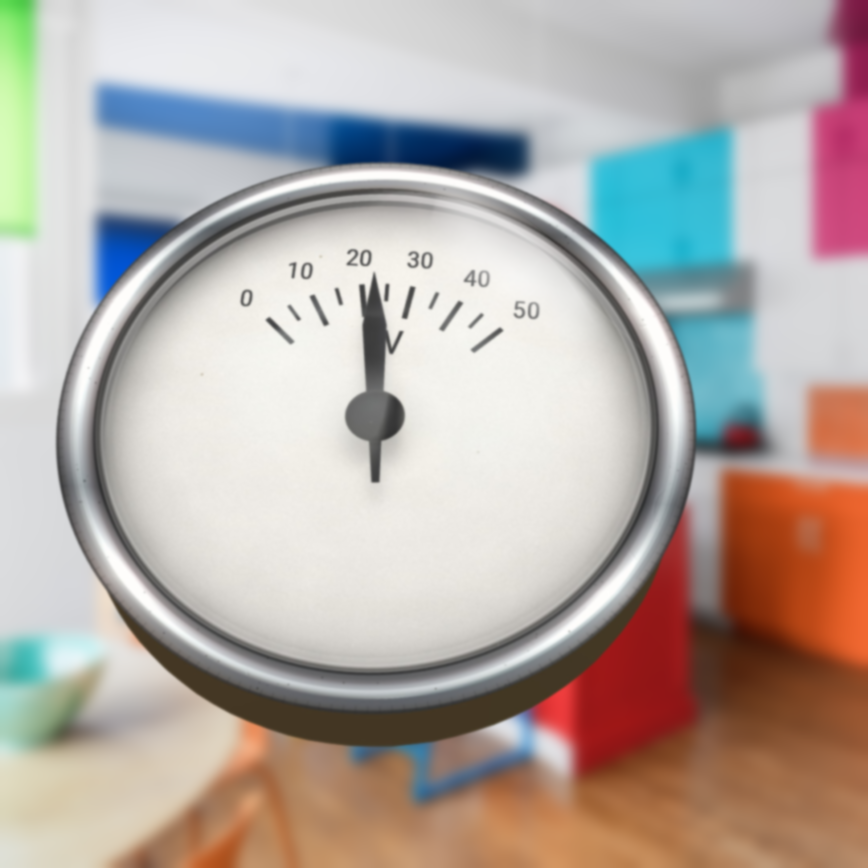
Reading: 22.5
